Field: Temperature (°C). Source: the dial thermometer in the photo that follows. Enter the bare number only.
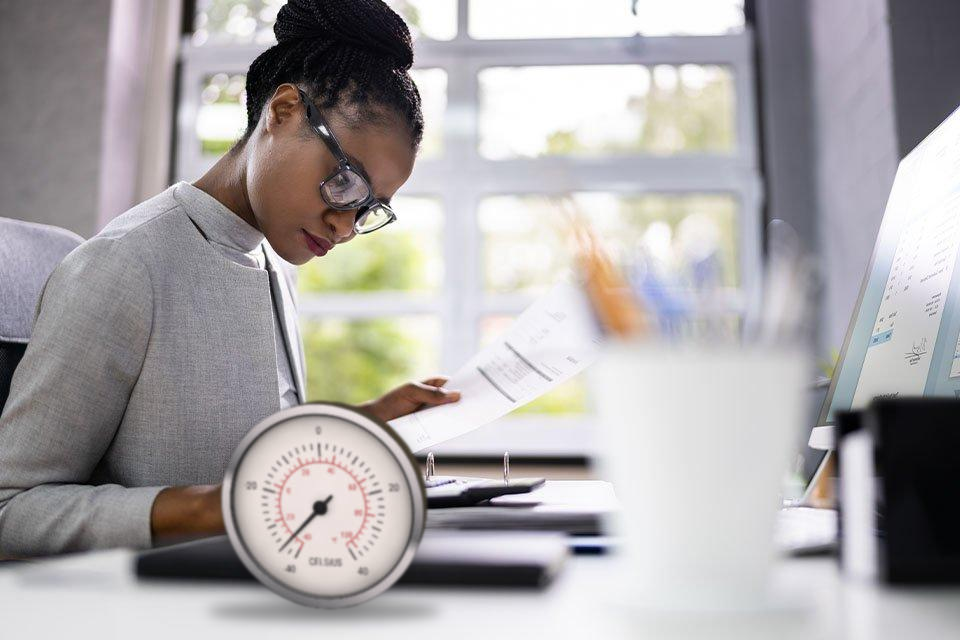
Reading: -36
